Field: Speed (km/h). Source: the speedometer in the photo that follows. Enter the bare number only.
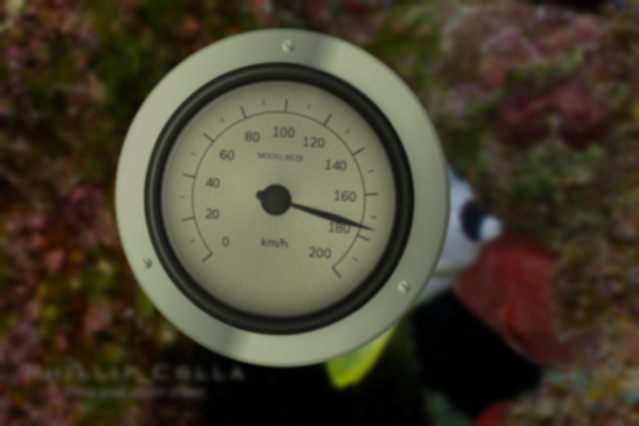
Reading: 175
